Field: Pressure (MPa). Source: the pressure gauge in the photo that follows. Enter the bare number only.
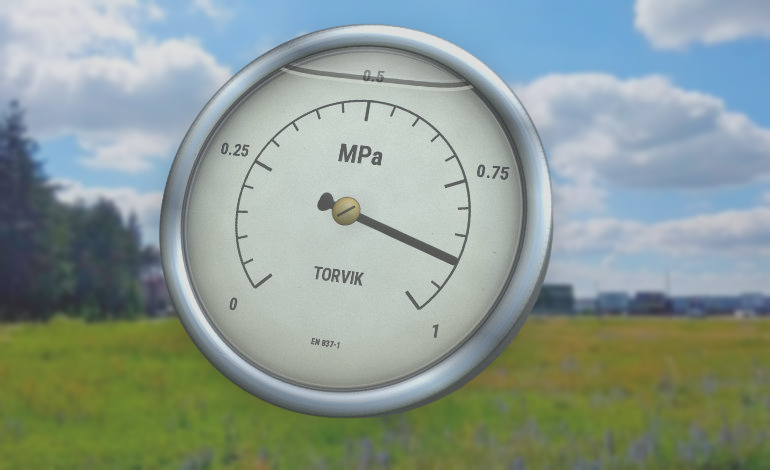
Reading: 0.9
